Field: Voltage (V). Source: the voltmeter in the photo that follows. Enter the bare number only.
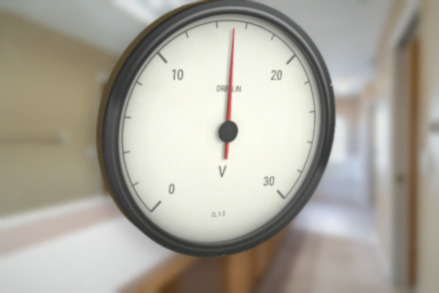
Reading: 15
